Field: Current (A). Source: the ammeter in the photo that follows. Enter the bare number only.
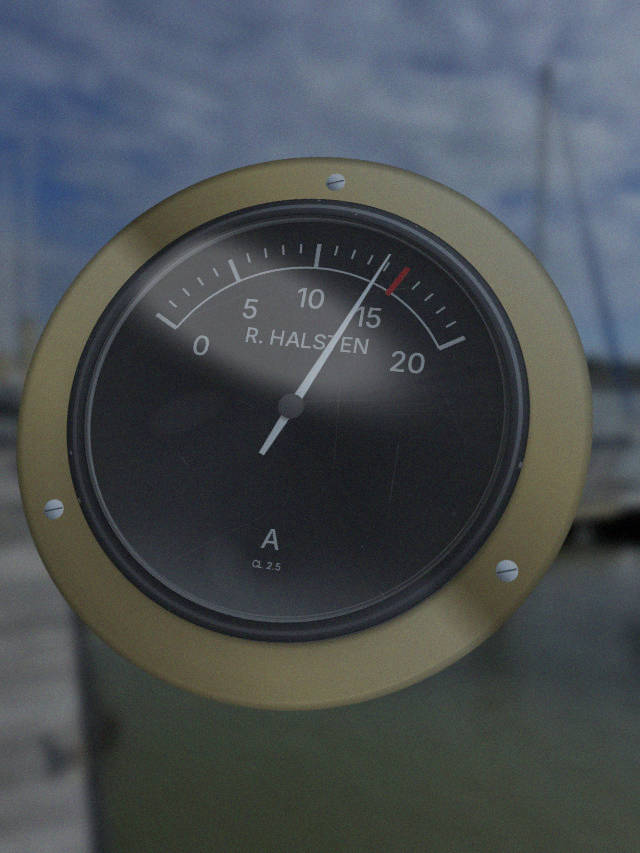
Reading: 14
